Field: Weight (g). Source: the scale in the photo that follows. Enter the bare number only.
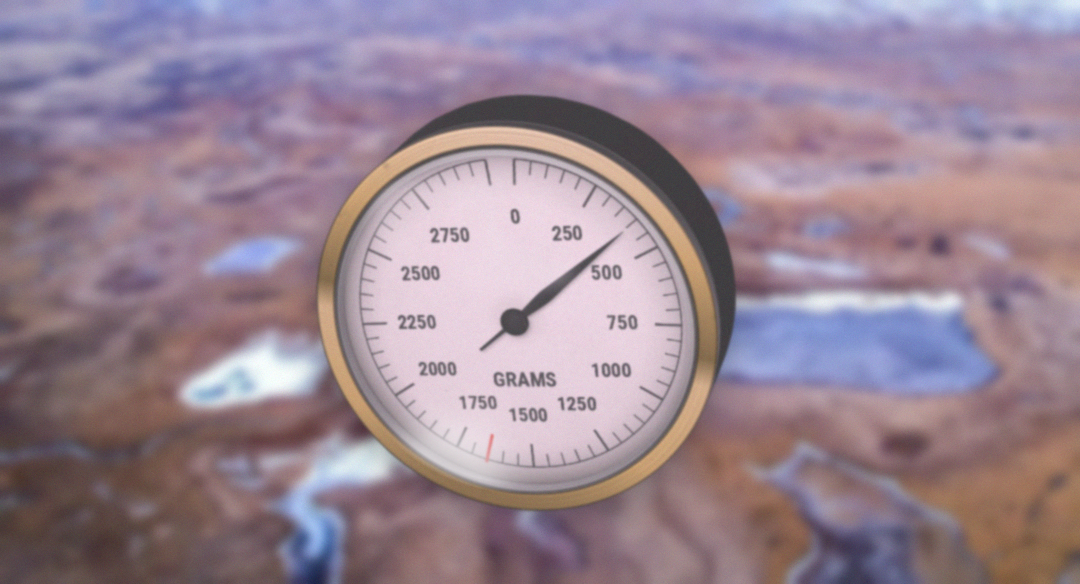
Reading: 400
